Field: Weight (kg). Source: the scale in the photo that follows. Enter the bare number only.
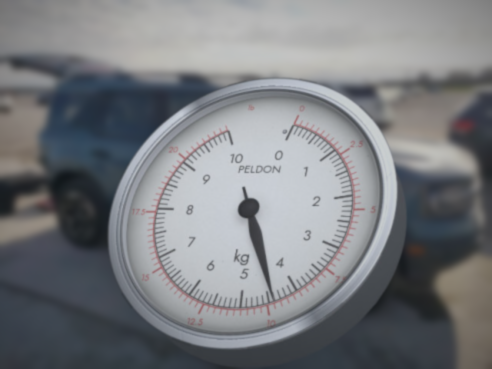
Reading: 4.4
